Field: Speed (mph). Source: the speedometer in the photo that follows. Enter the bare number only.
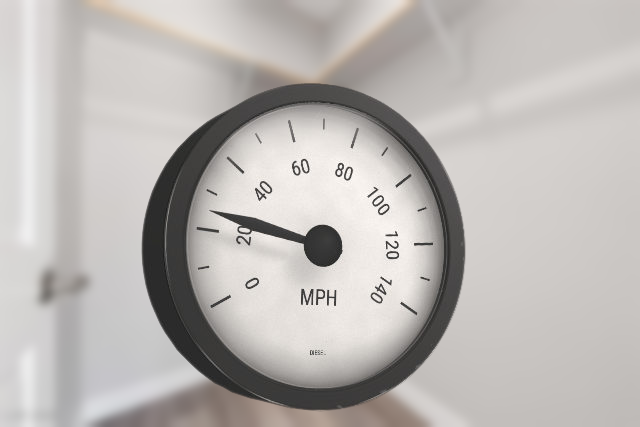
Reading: 25
